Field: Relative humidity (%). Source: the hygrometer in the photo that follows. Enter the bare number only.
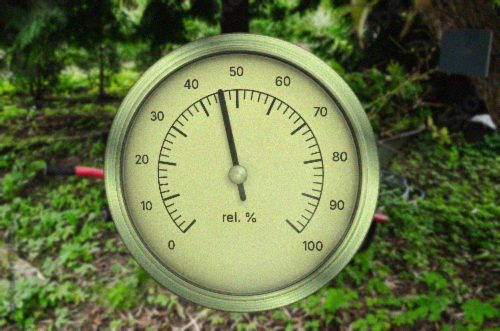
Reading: 46
